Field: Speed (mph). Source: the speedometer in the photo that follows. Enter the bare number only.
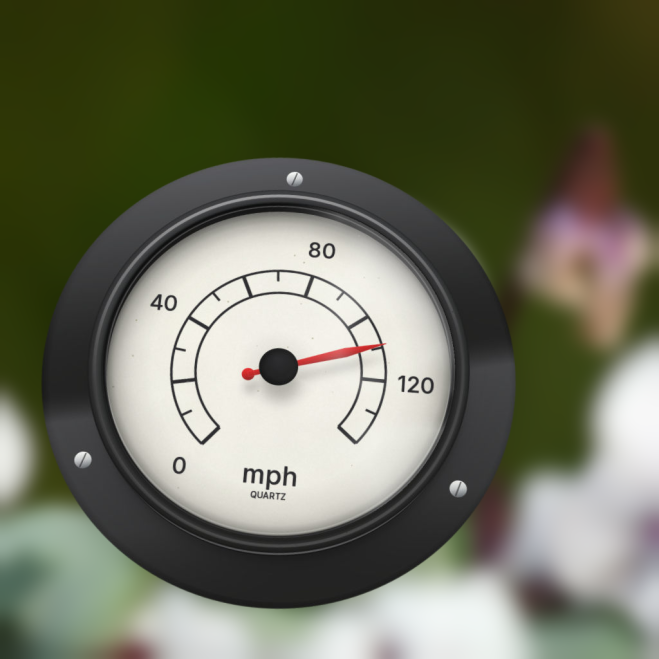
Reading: 110
